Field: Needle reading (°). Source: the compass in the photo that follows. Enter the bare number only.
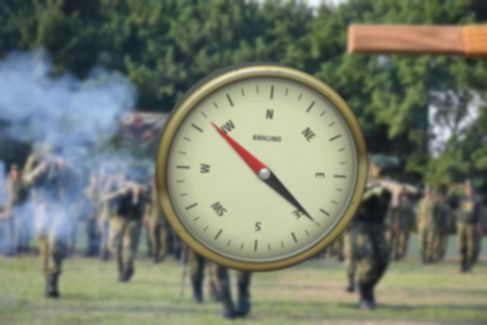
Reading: 310
